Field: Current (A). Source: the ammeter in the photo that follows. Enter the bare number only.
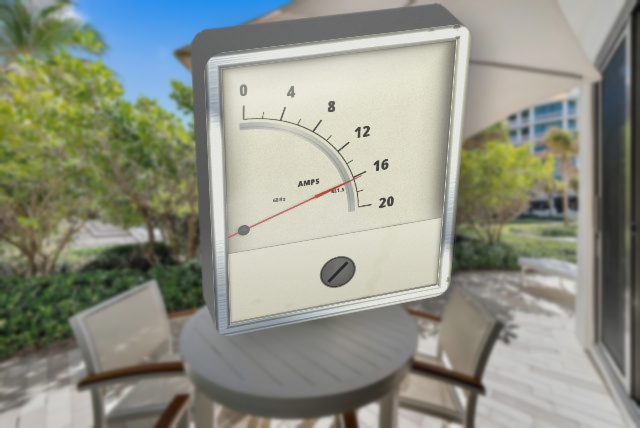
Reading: 16
